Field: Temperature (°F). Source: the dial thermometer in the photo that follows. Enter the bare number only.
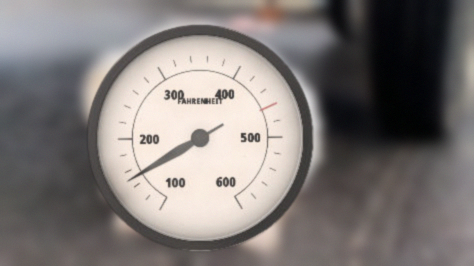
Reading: 150
